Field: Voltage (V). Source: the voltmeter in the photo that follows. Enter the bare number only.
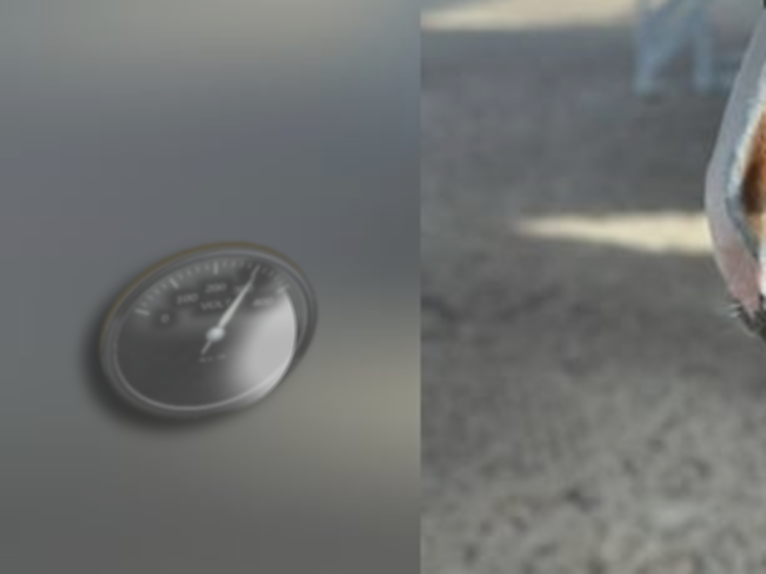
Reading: 300
